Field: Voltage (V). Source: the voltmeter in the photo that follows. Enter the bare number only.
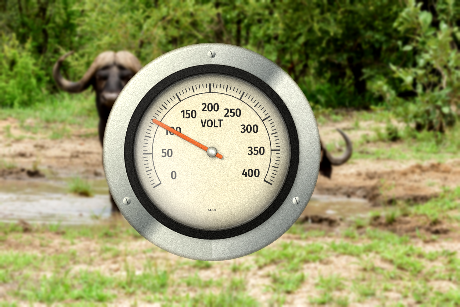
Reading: 100
